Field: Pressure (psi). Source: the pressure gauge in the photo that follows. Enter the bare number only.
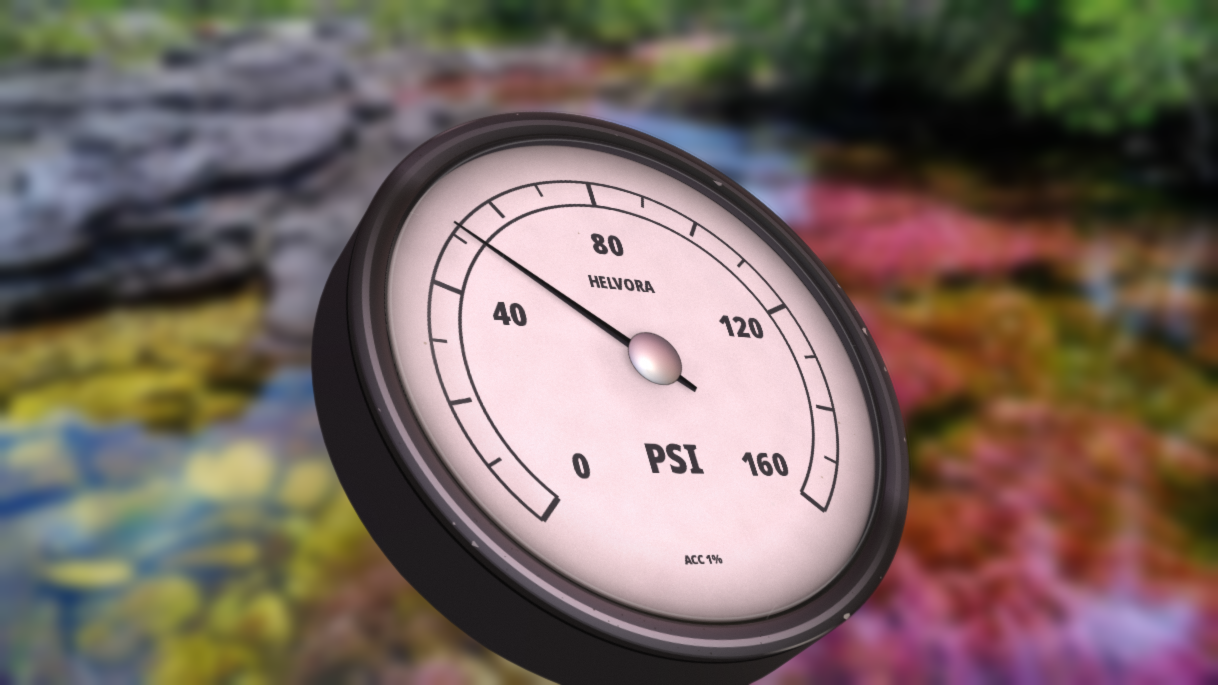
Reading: 50
